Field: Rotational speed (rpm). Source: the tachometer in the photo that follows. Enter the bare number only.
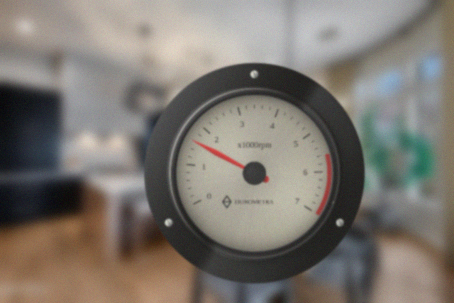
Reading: 1600
